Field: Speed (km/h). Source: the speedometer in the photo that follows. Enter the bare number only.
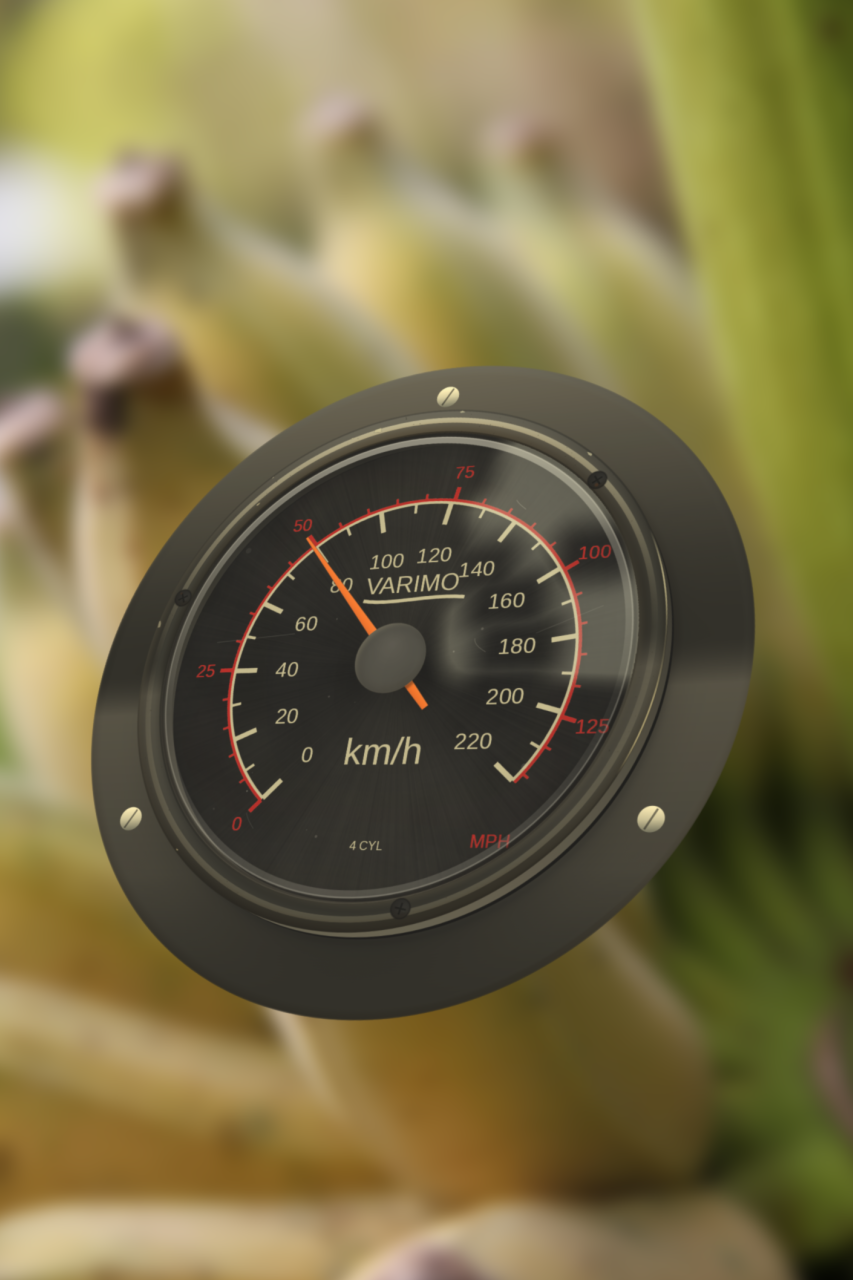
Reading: 80
